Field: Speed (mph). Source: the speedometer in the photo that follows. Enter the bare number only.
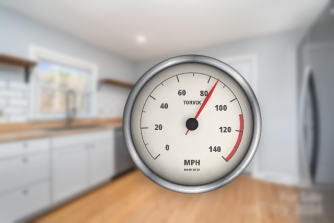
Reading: 85
